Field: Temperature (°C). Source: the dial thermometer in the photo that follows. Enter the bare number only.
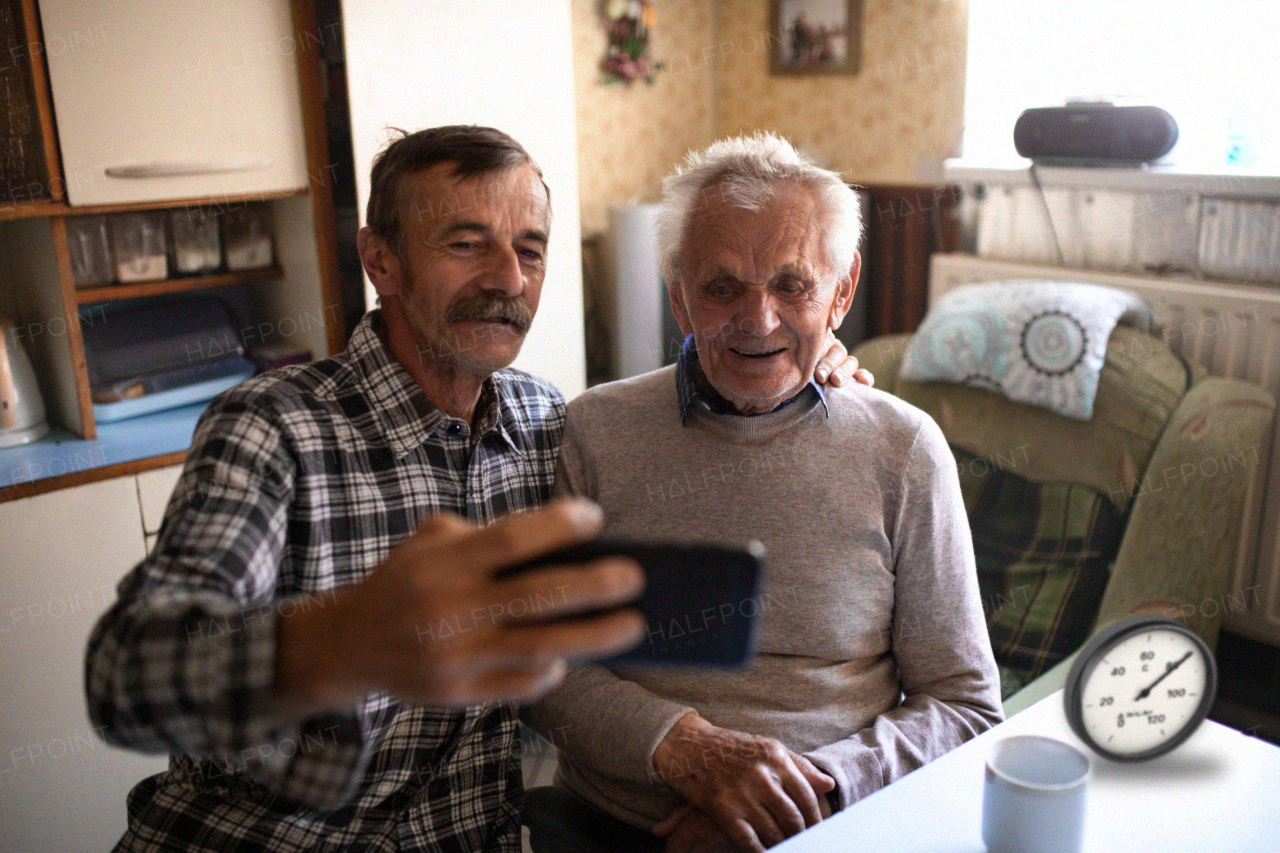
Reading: 80
